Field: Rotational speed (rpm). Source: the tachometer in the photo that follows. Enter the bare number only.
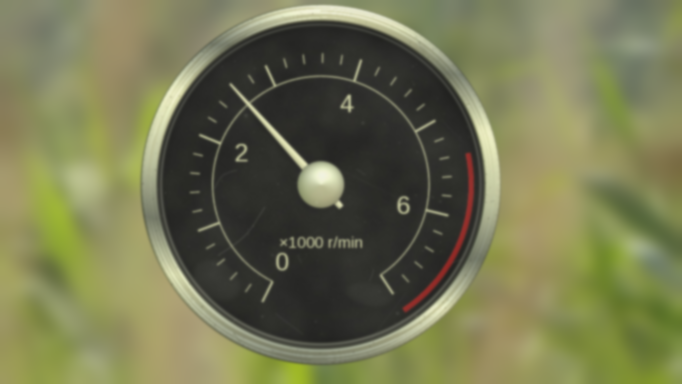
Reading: 2600
